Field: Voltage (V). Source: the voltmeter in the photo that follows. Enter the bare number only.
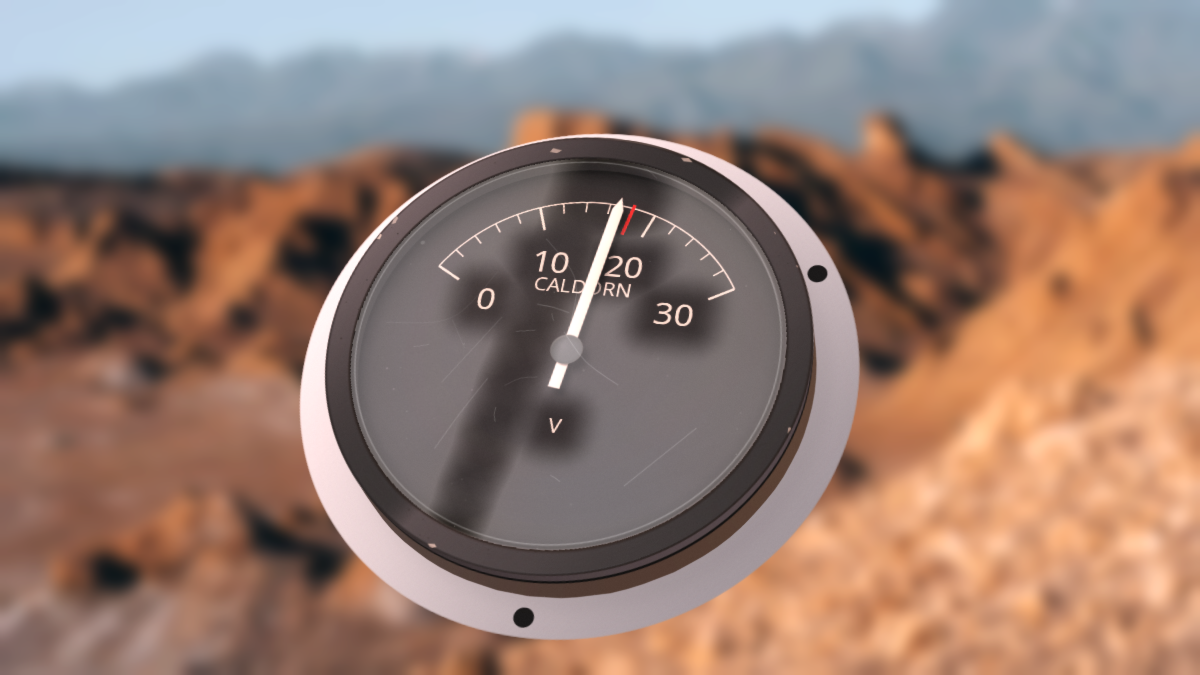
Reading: 17
